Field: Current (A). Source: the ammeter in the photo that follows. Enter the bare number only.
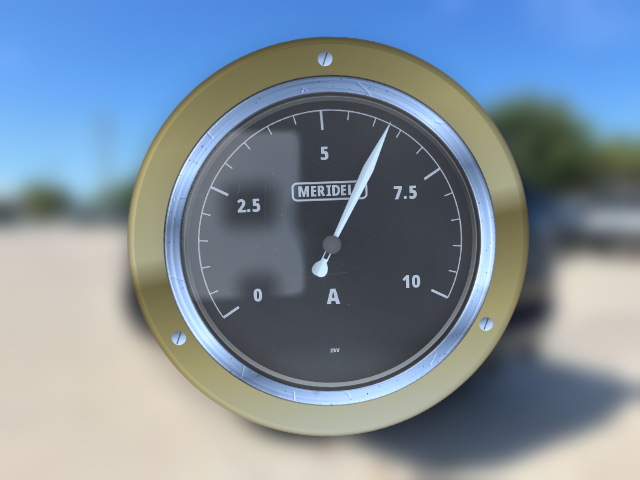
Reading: 6.25
